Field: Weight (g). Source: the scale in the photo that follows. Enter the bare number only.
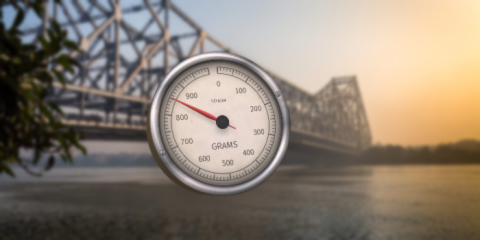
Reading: 850
